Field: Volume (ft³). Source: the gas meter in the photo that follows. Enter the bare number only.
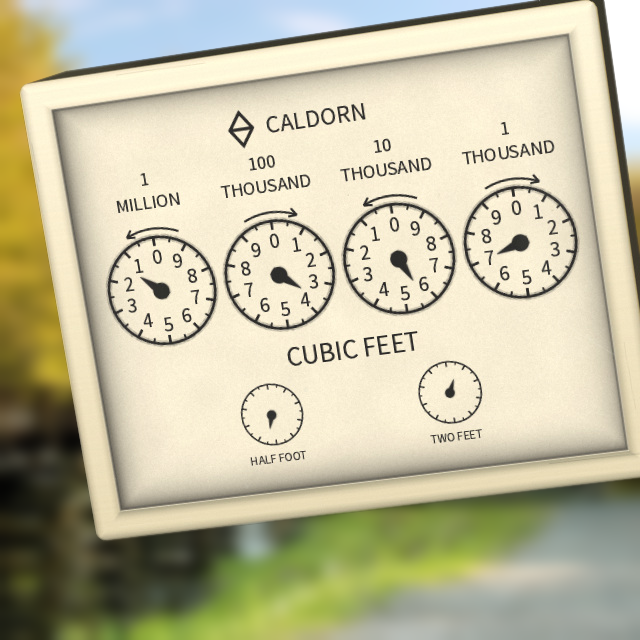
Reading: 135700
